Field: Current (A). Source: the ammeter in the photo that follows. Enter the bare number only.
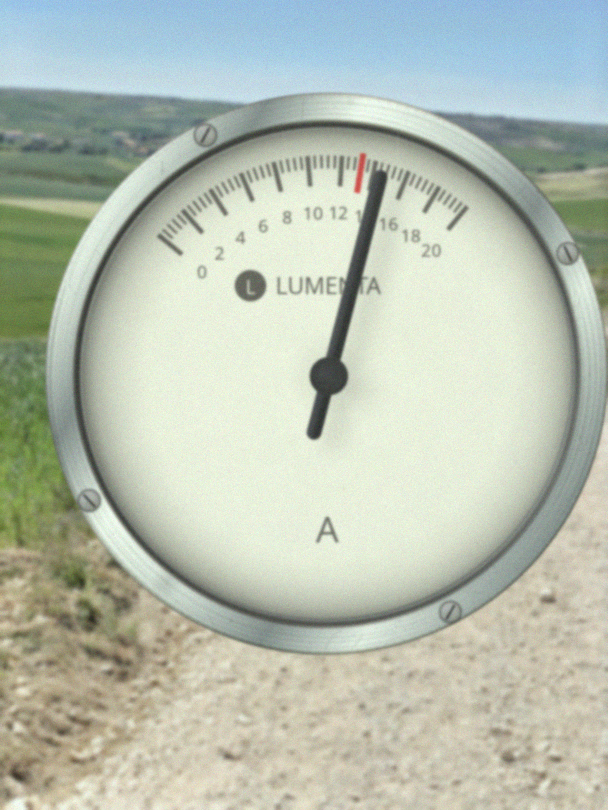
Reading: 14.4
